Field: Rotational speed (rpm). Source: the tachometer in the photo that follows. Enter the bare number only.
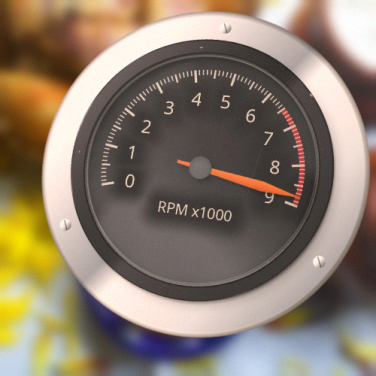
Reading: 8800
